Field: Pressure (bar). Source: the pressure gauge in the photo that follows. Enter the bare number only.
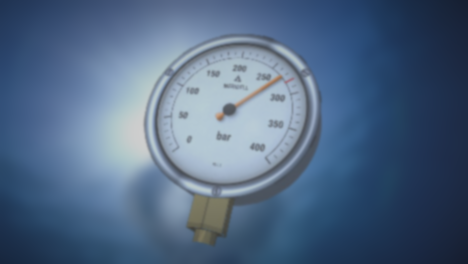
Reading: 270
